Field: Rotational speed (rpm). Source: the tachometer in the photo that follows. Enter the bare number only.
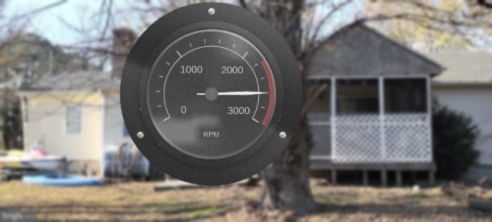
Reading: 2600
